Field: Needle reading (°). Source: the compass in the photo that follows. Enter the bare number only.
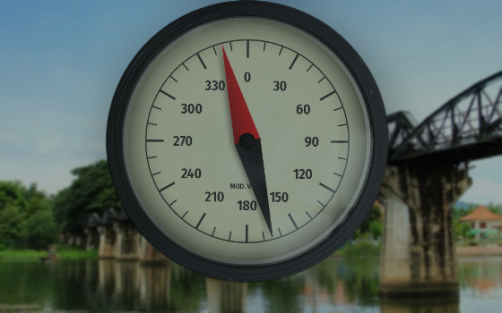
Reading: 345
